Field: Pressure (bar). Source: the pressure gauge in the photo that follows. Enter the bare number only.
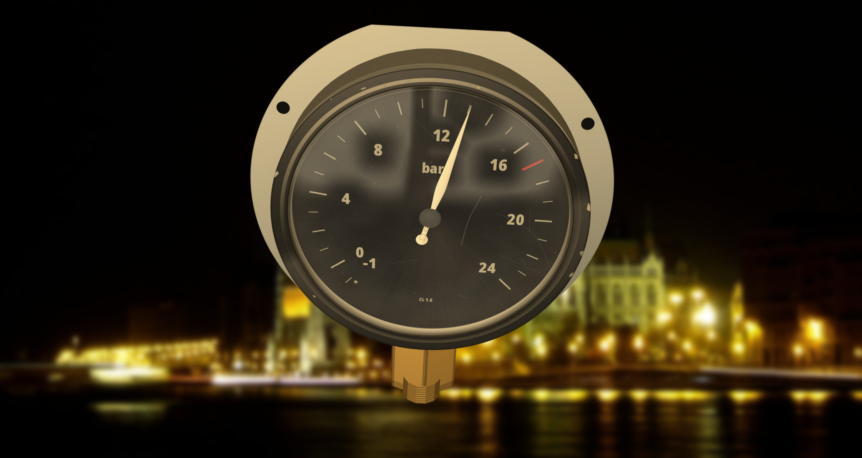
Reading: 13
